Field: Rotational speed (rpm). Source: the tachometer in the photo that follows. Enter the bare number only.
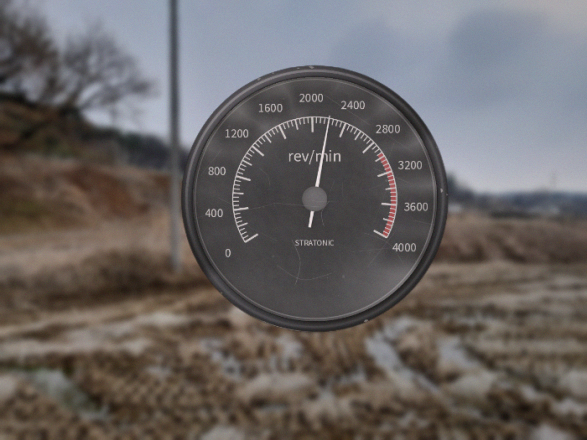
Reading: 2200
